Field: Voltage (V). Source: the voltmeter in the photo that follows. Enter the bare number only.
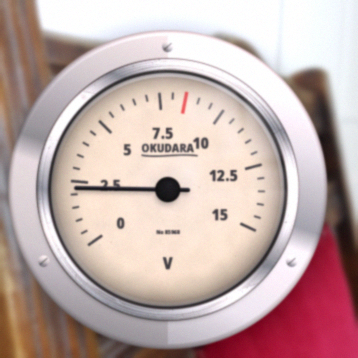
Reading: 2.25
